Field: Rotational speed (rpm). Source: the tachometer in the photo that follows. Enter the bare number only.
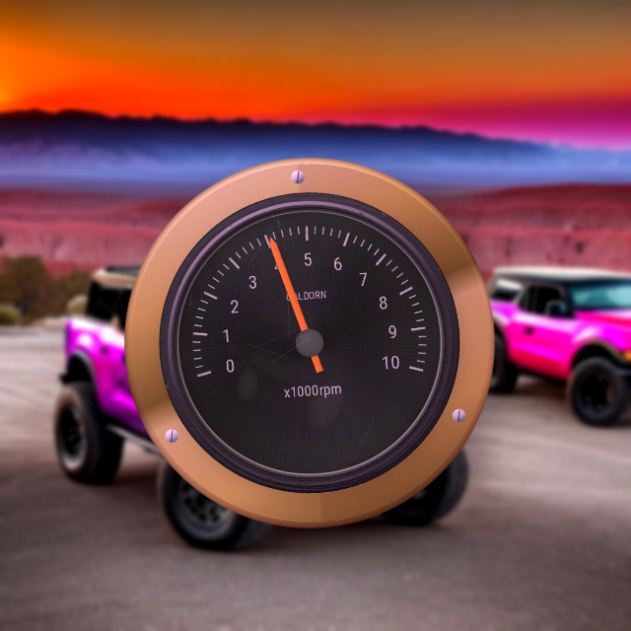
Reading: 4100
